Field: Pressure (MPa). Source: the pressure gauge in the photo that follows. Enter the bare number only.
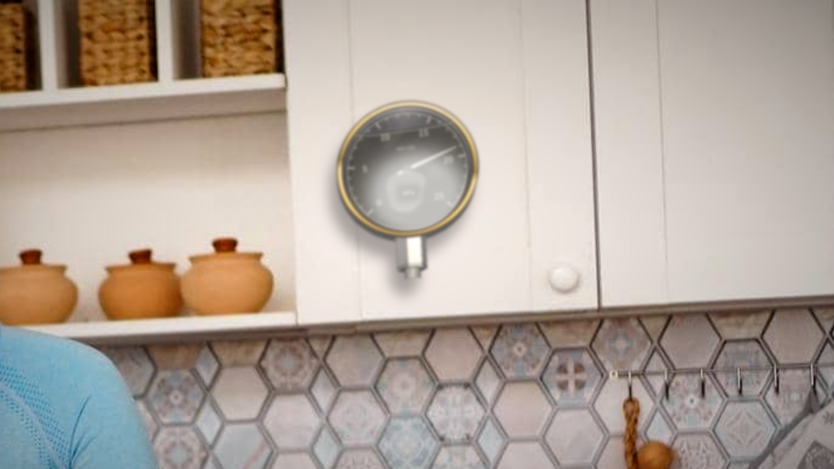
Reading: 19
